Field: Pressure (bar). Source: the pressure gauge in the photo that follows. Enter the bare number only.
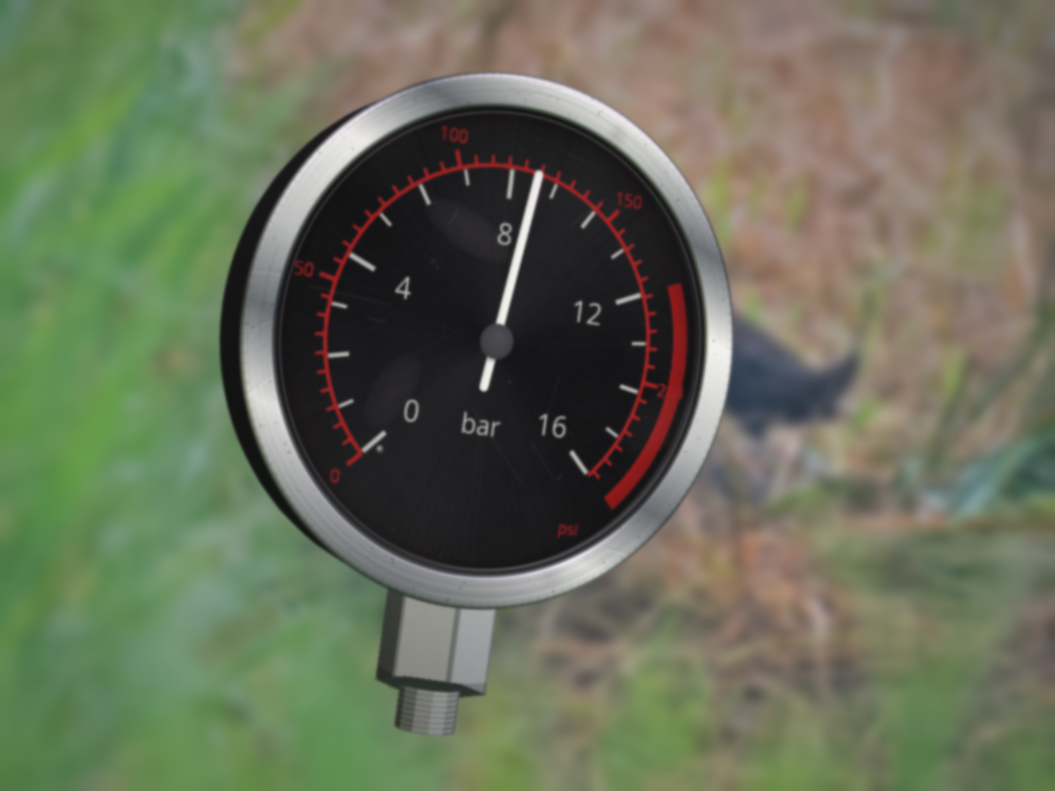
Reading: 8.5
